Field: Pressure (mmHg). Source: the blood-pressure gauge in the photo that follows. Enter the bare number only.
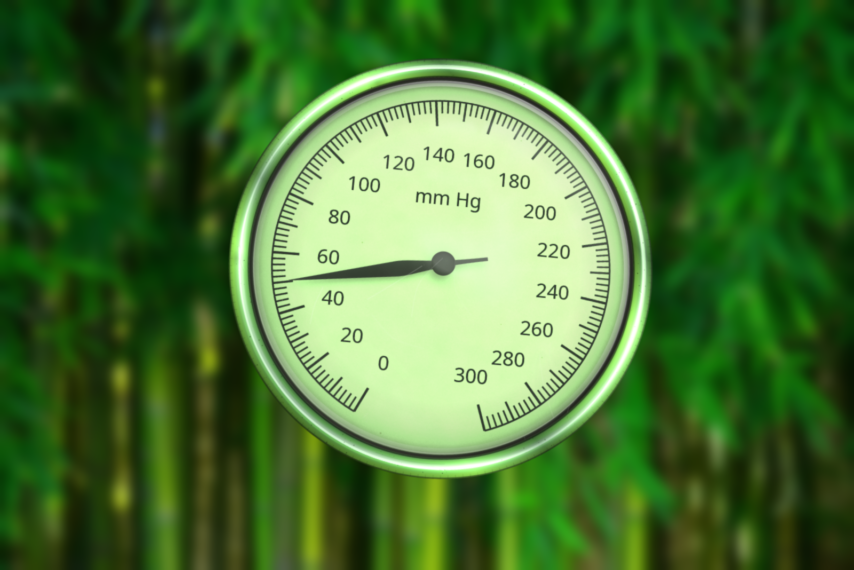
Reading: 50
